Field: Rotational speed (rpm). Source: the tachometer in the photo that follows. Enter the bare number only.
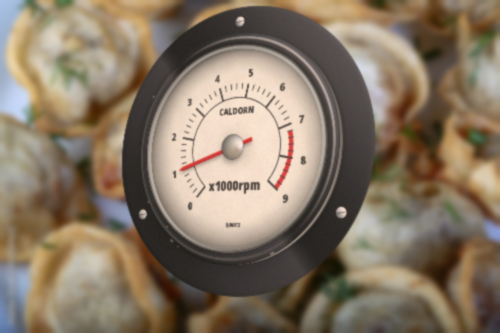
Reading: 1000
